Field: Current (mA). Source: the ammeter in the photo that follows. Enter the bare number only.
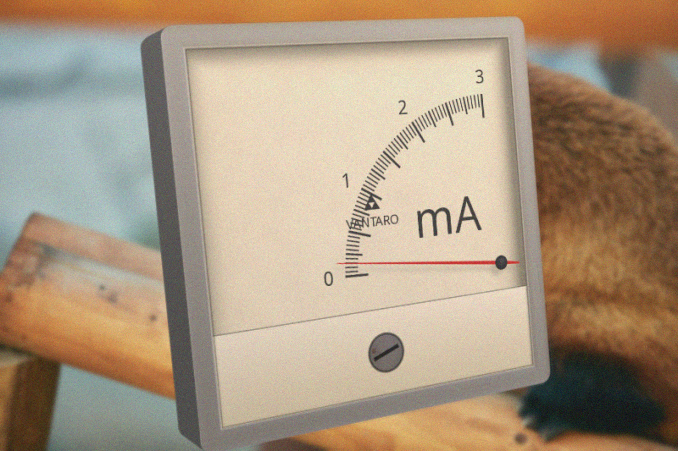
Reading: 0.15
